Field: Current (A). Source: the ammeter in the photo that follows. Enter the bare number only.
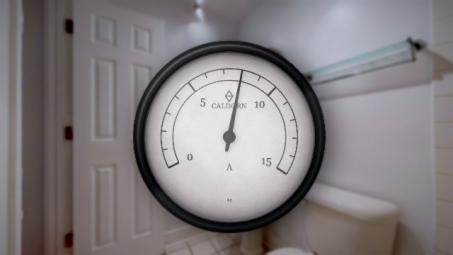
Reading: 8
